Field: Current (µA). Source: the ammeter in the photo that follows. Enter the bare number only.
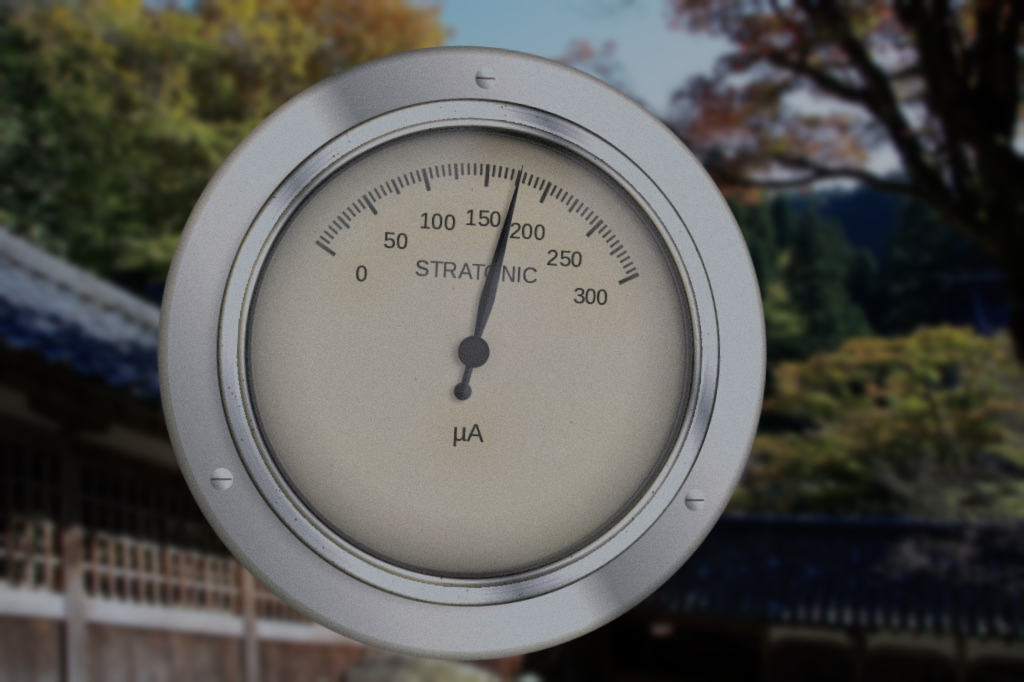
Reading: 175
